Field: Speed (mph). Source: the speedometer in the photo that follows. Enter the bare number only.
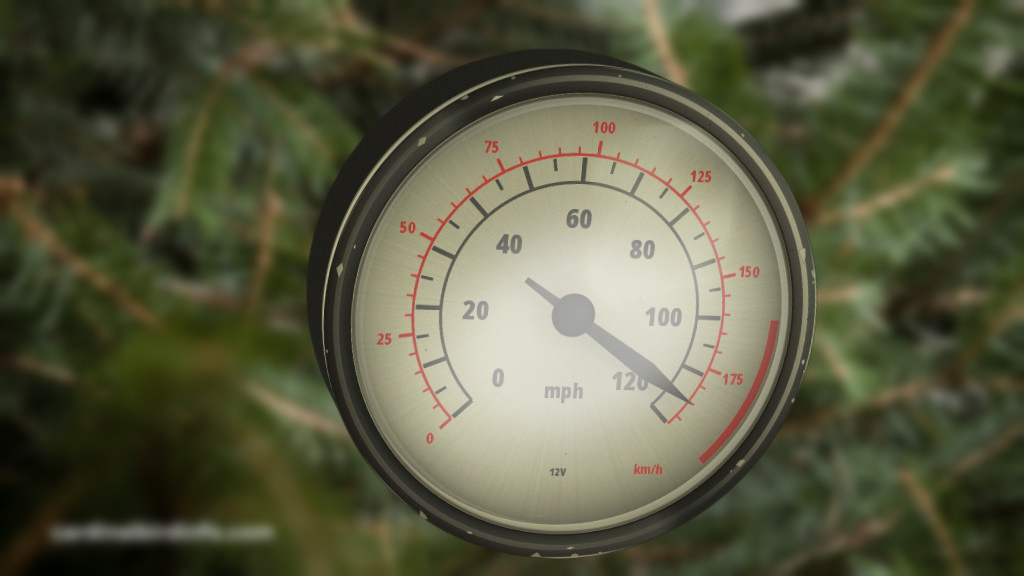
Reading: 115
